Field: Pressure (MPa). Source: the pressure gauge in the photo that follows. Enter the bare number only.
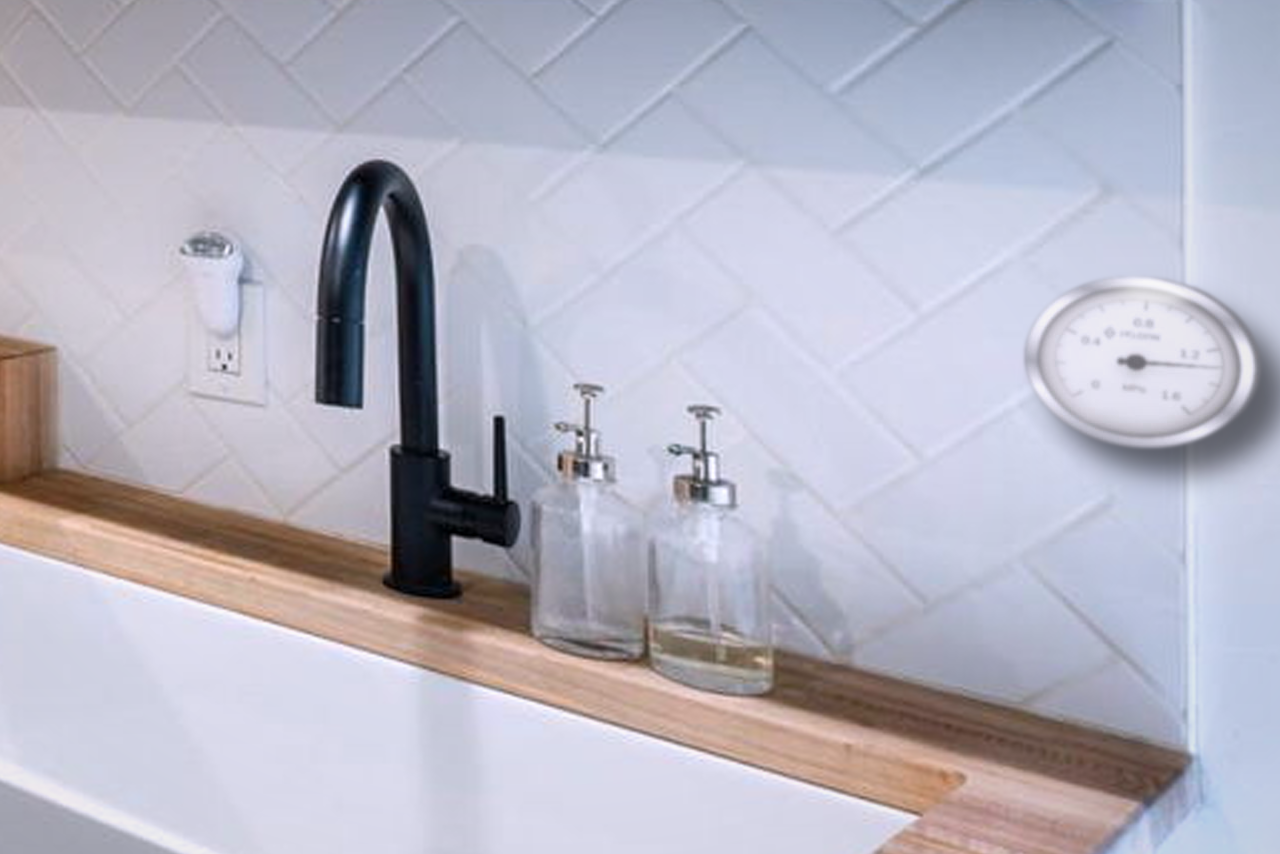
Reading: 1.3
